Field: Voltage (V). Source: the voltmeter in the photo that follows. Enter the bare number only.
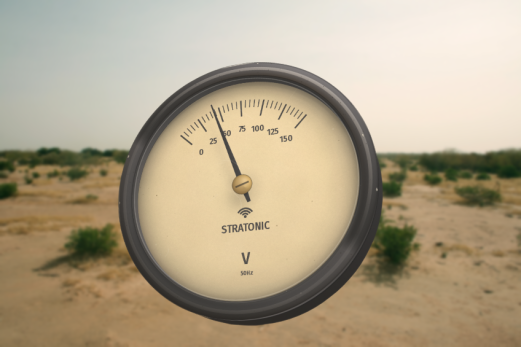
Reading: 45
